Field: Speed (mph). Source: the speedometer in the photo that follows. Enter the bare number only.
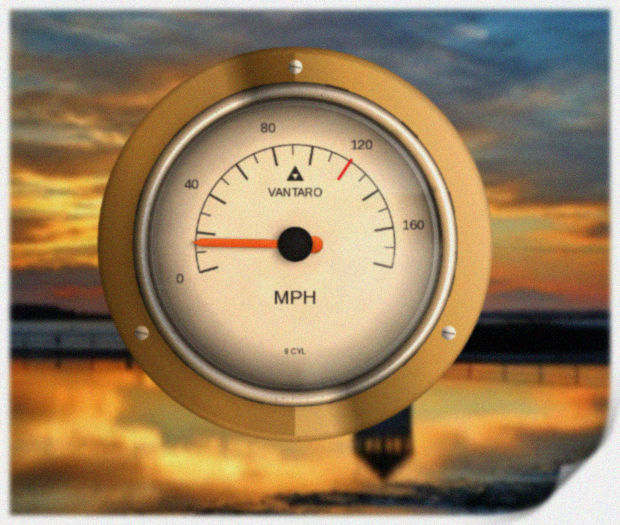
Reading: 15
